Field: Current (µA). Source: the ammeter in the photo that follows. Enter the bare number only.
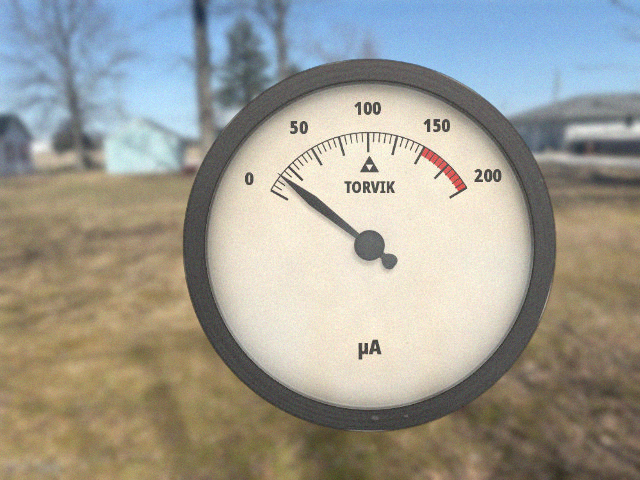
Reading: 15
